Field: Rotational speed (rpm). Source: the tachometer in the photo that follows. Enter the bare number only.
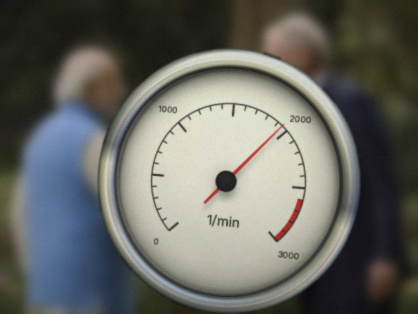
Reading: 1950
